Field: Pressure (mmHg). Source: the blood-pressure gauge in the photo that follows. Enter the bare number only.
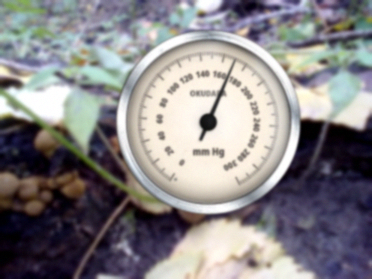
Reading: 170
